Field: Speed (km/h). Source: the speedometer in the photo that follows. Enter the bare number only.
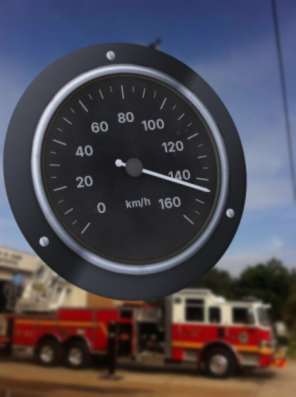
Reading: 145
